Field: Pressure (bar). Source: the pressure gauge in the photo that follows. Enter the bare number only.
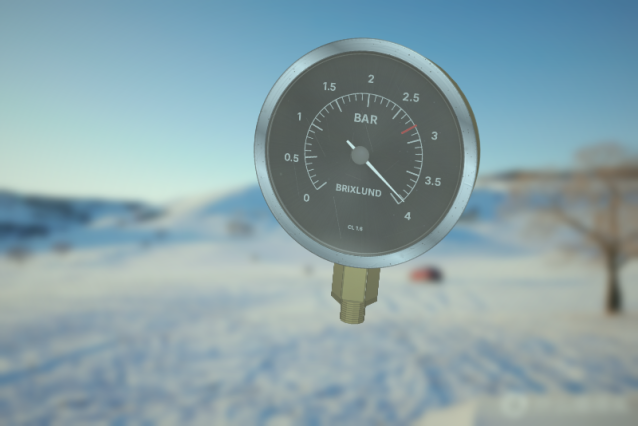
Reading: 3.9
